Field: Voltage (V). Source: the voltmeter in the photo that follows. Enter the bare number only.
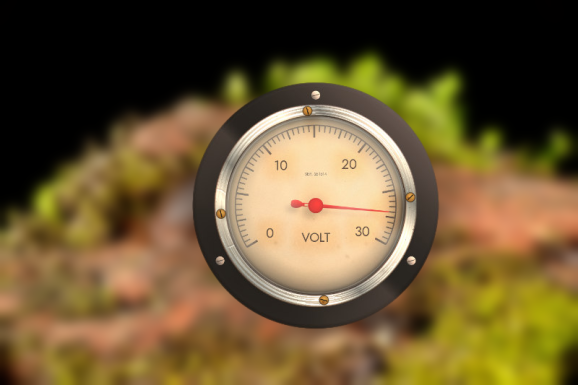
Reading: 27
